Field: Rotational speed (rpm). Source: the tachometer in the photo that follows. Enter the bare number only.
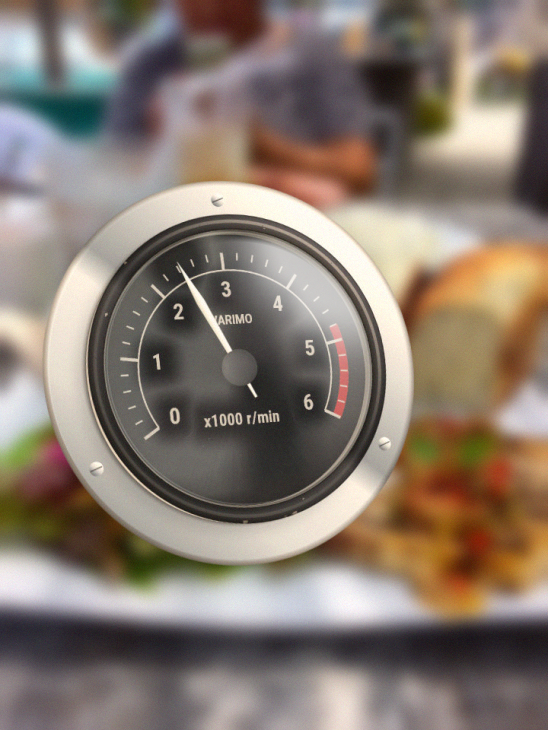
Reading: 2400
